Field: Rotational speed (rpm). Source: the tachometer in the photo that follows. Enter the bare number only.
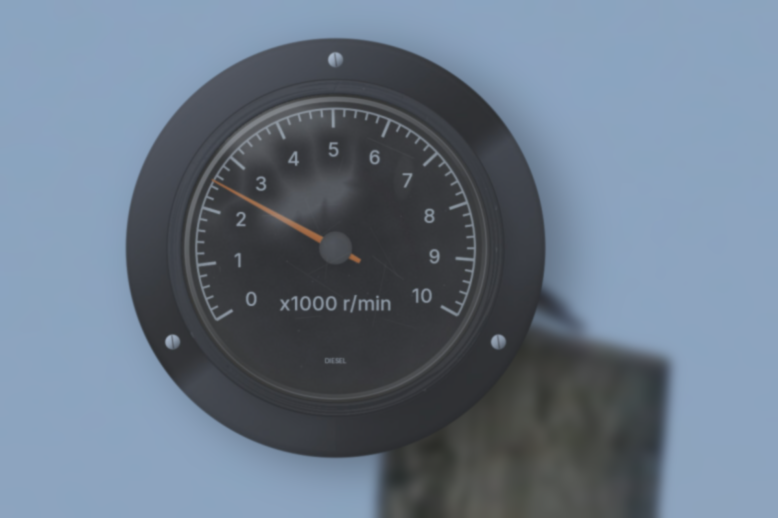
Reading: 2500
